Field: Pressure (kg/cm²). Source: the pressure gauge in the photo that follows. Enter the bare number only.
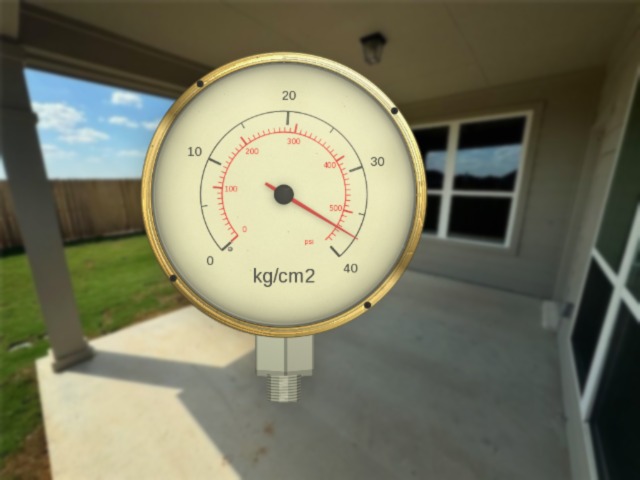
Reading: 37.5
